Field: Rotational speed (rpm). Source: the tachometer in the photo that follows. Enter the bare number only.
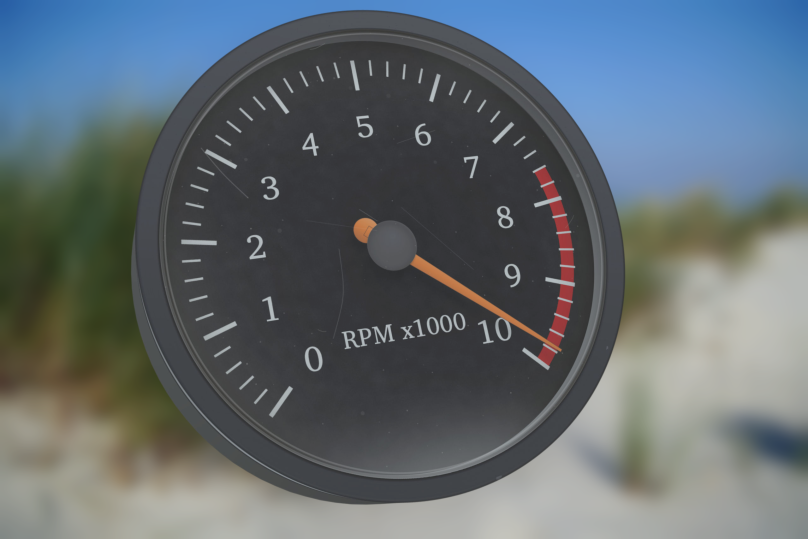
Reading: 9800
